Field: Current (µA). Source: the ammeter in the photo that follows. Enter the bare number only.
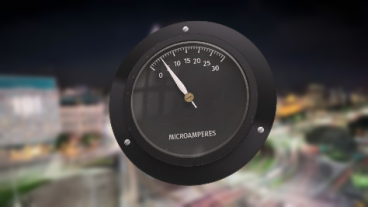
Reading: 5
